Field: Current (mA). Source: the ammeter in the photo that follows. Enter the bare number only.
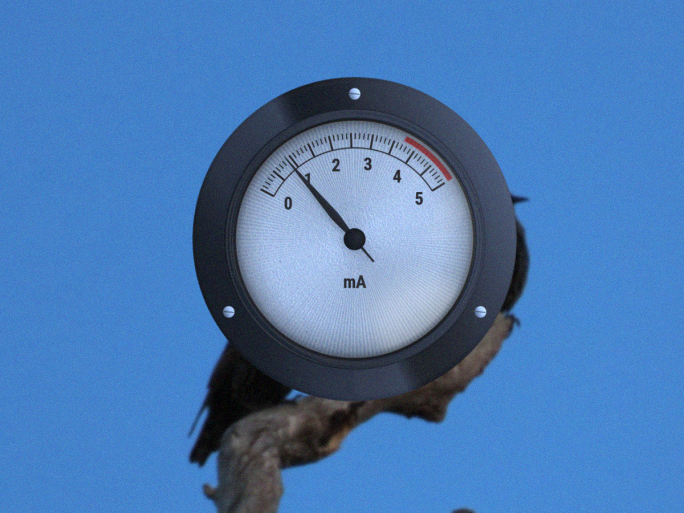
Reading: 0.9
